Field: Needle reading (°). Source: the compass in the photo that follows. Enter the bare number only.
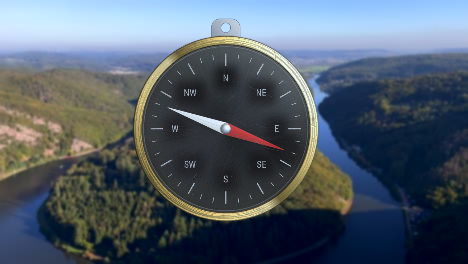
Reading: 110
